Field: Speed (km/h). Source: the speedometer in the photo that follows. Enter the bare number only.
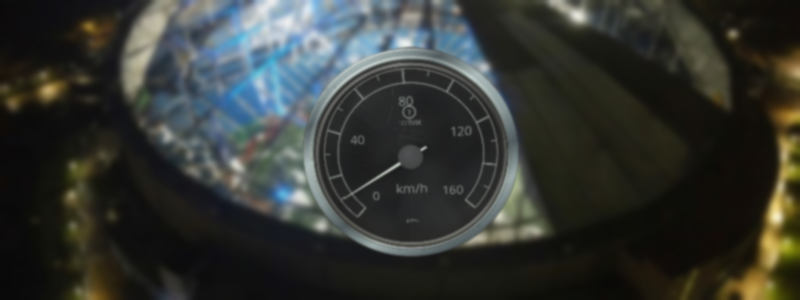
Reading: 10
